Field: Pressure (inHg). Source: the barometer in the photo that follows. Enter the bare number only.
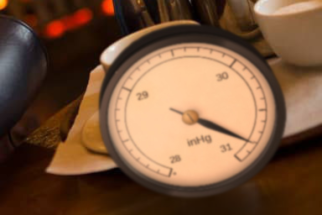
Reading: 30.8
